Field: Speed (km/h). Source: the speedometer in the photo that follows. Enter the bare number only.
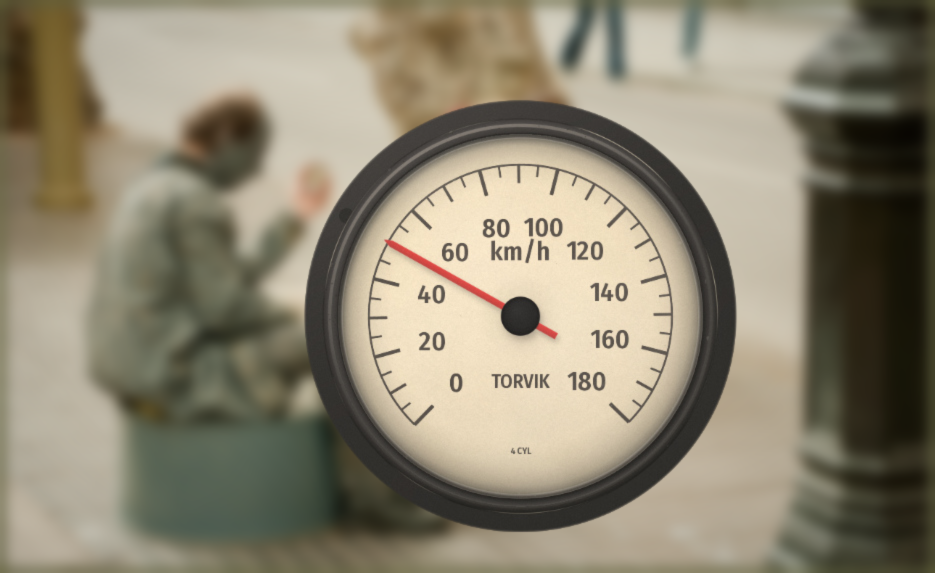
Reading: 50
